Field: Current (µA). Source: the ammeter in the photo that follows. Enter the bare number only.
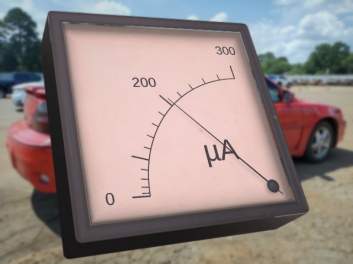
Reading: 200
